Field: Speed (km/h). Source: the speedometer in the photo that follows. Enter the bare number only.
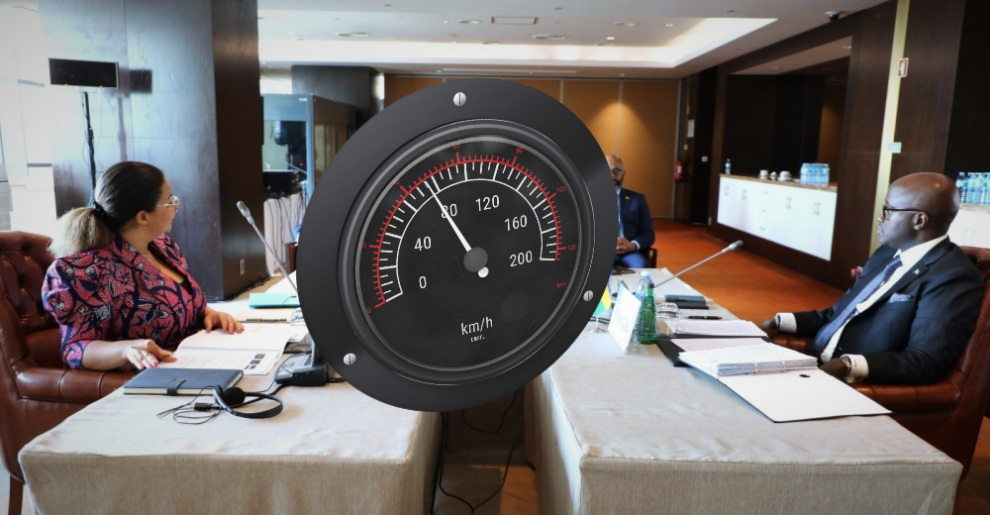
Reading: 75
